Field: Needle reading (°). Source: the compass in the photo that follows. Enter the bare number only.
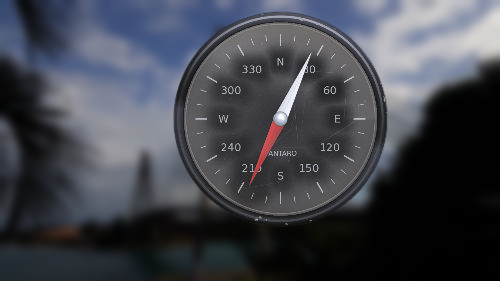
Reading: 205
